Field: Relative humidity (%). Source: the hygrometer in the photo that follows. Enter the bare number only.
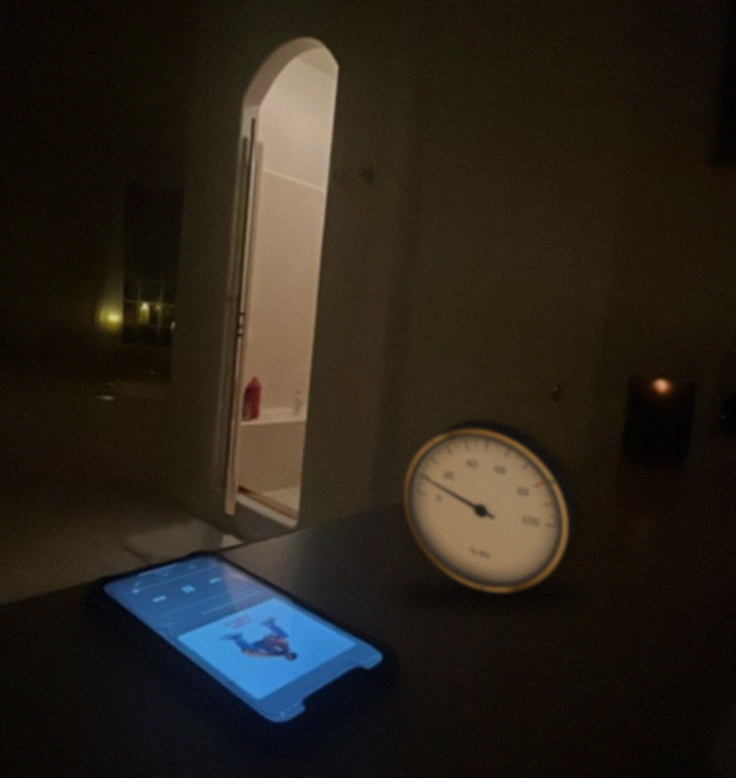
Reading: 10
